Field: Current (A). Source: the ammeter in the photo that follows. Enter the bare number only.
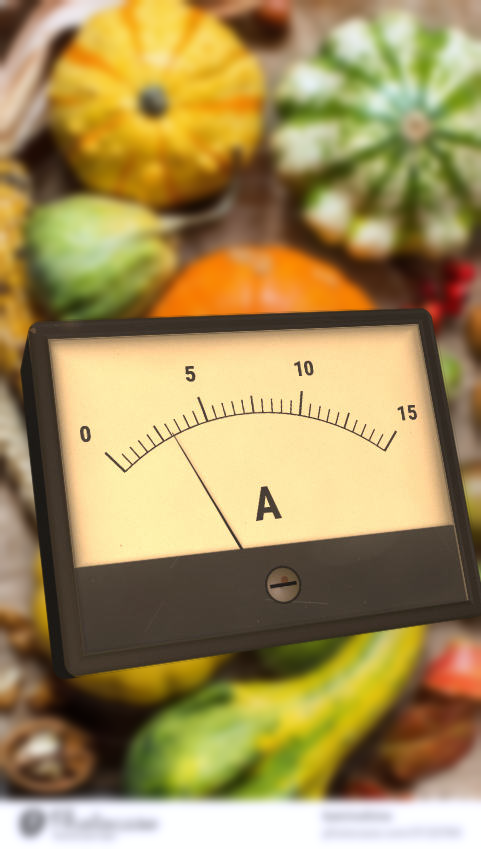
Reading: 3
